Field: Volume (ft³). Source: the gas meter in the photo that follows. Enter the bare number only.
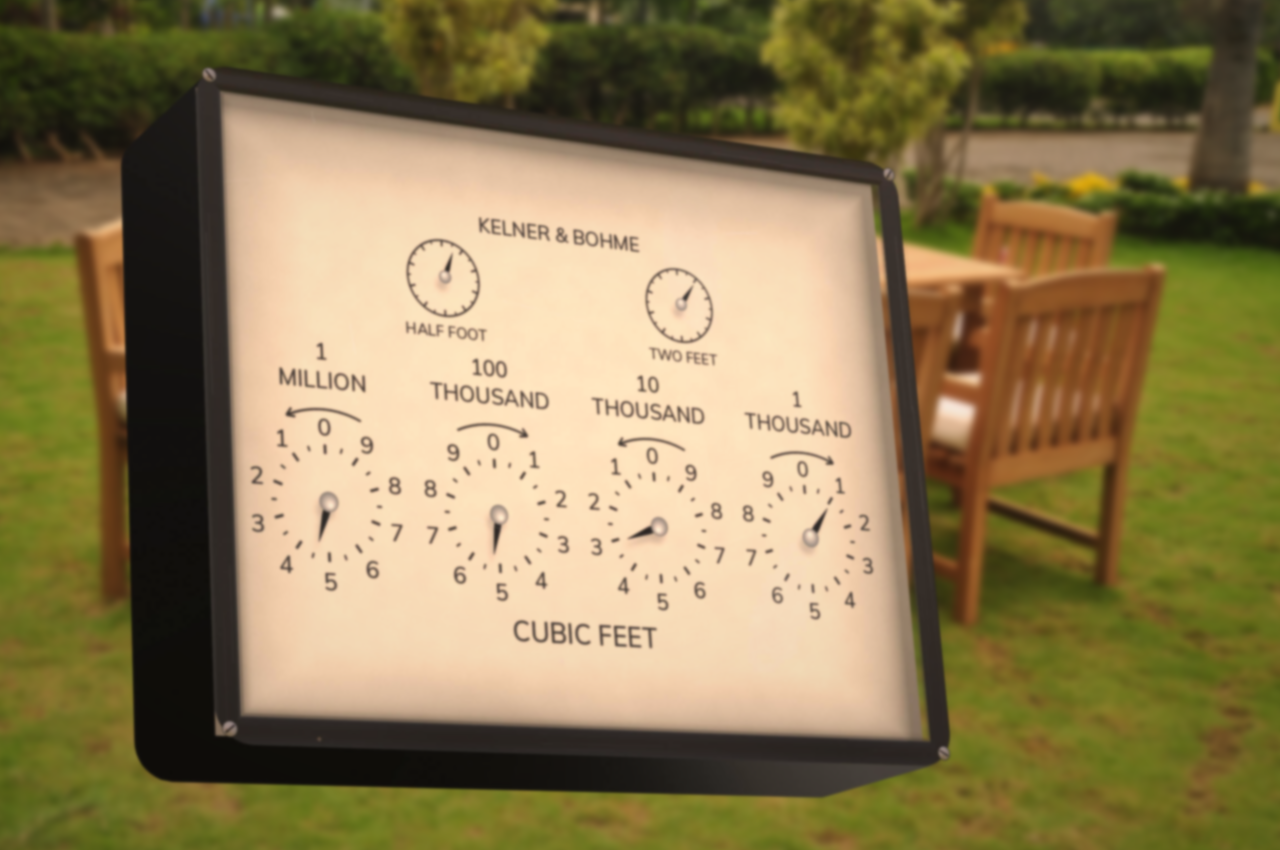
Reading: 453100
